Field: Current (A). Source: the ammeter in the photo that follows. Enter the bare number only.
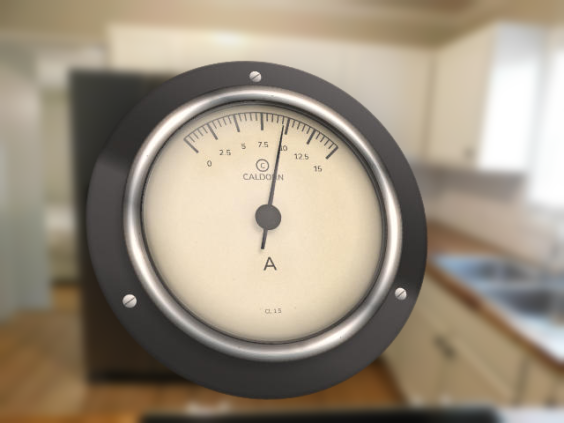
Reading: 9.5
